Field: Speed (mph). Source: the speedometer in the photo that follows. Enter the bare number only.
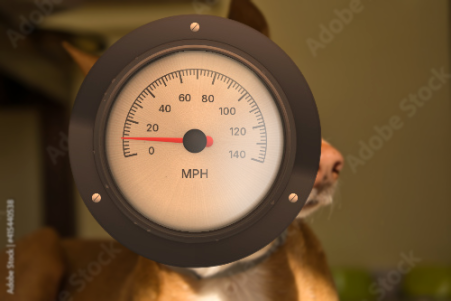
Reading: 10
